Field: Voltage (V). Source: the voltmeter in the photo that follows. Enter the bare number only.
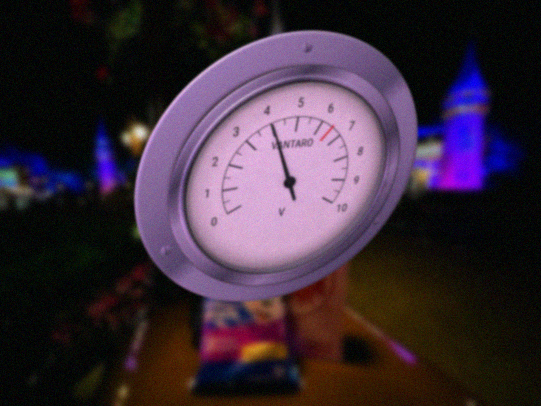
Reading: 4
